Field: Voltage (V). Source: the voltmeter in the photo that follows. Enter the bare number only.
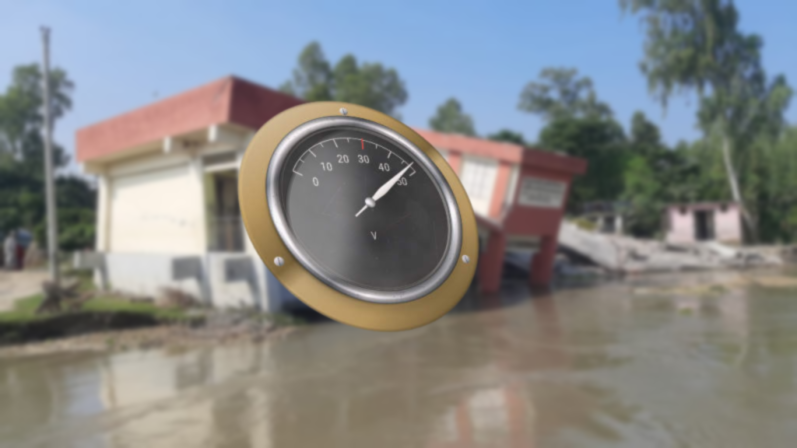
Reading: 47.5
